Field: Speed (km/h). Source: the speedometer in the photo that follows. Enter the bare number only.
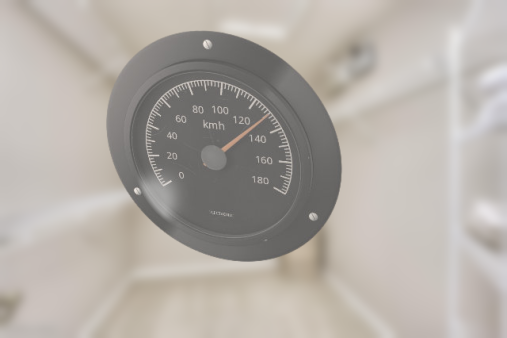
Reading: 130
